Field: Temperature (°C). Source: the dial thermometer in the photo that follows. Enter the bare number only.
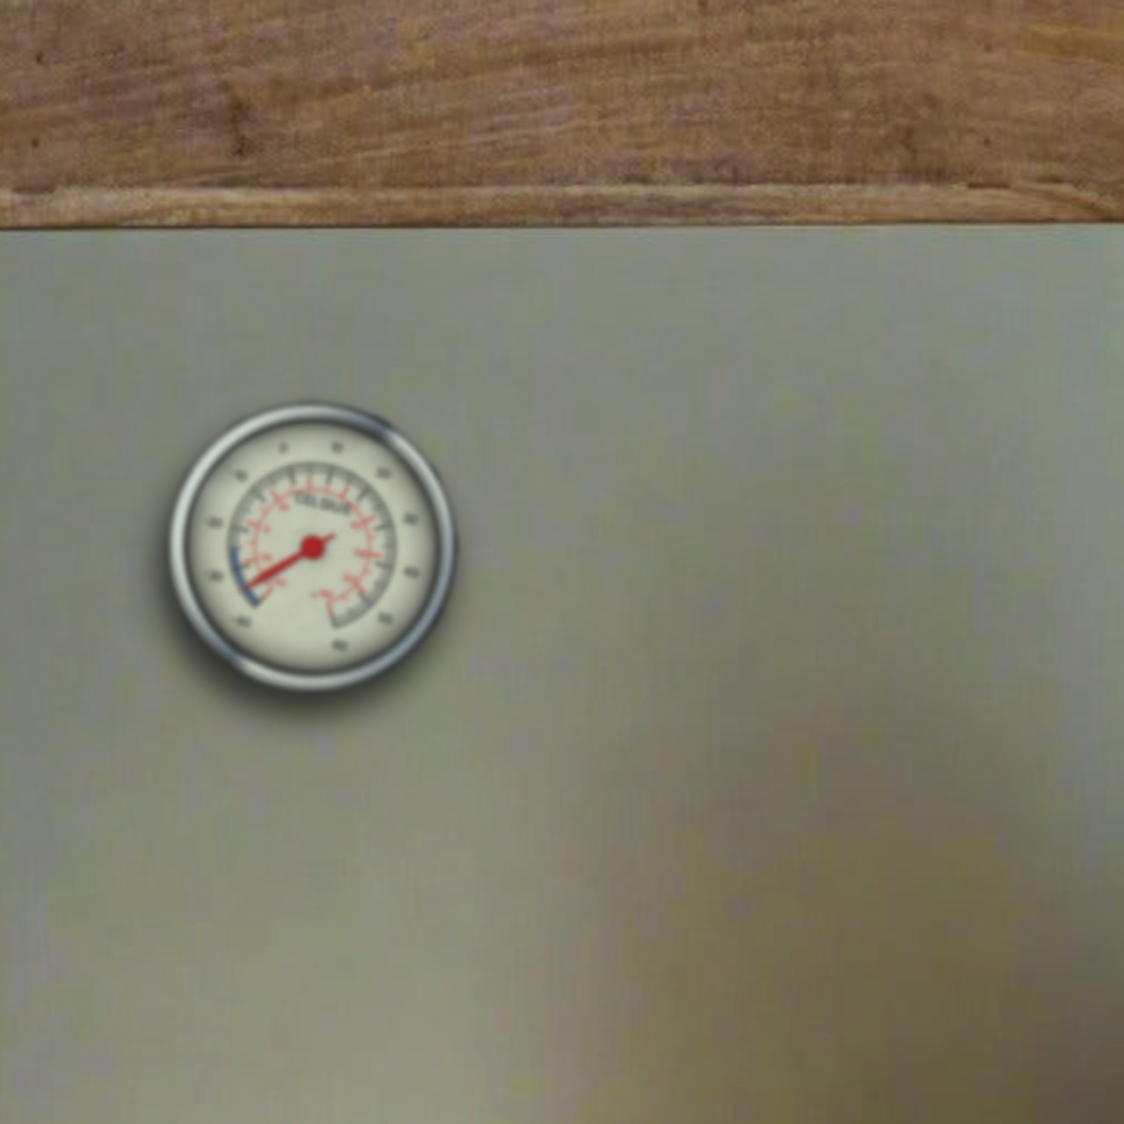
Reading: -35
